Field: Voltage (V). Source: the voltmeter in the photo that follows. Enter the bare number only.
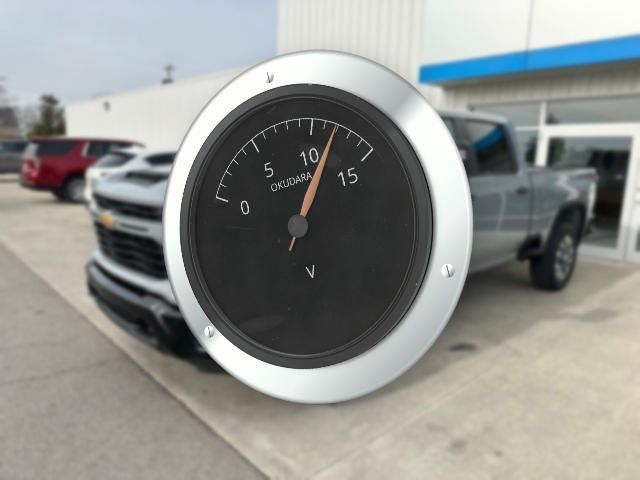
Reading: 12
